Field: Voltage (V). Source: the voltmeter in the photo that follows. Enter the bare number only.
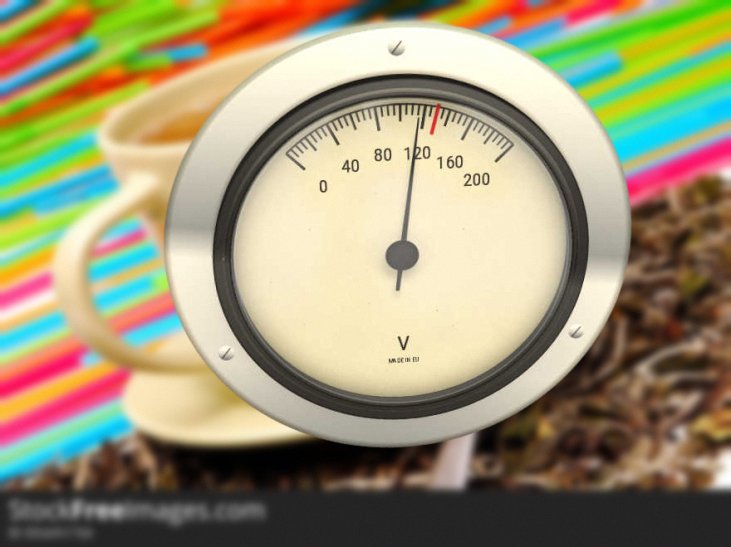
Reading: 115
